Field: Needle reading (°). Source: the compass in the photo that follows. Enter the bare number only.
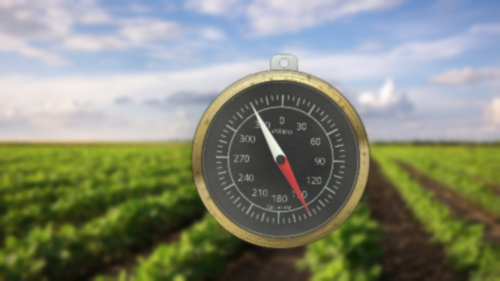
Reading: 150
